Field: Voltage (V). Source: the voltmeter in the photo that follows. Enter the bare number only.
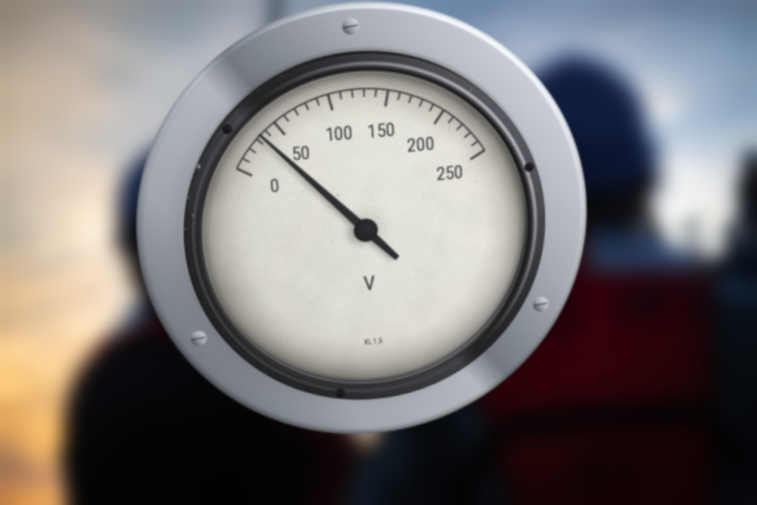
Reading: 35
